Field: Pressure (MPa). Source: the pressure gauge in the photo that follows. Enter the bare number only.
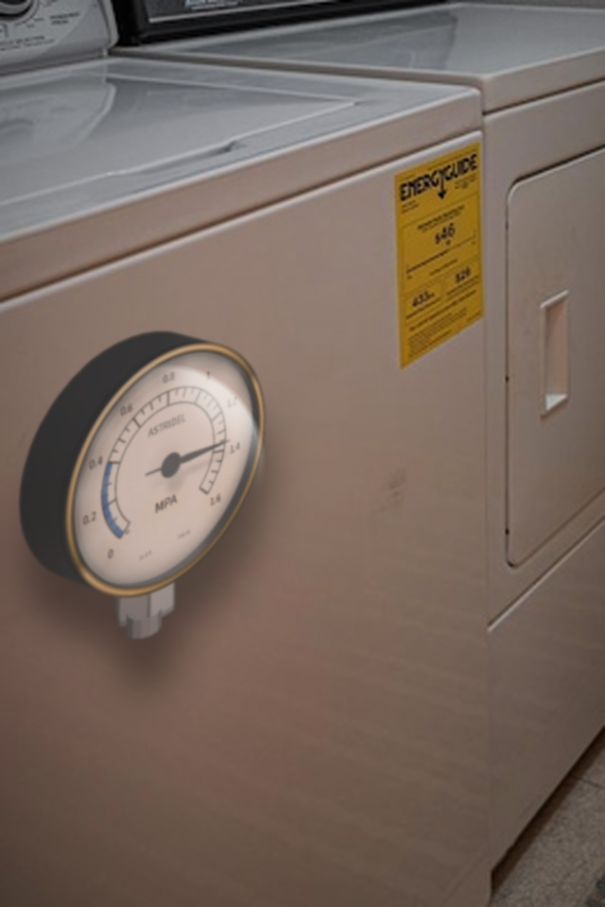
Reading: 1.35
